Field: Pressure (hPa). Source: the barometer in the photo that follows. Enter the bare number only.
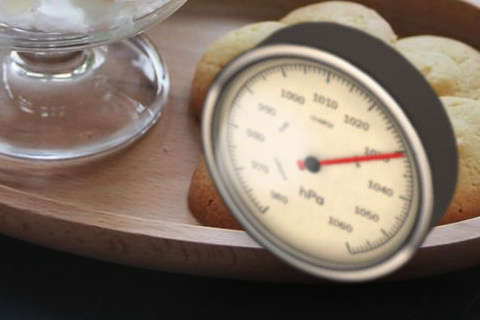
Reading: 1030
